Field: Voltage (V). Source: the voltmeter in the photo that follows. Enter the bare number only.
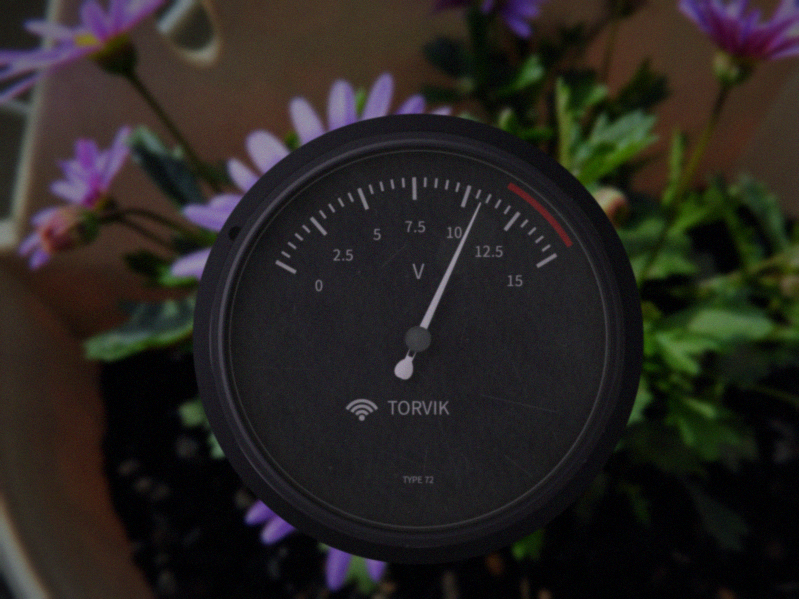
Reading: 10.75
